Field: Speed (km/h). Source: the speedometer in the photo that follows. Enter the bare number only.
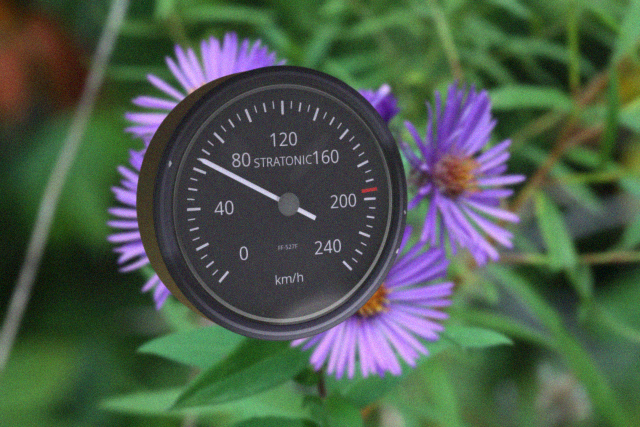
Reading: 65
